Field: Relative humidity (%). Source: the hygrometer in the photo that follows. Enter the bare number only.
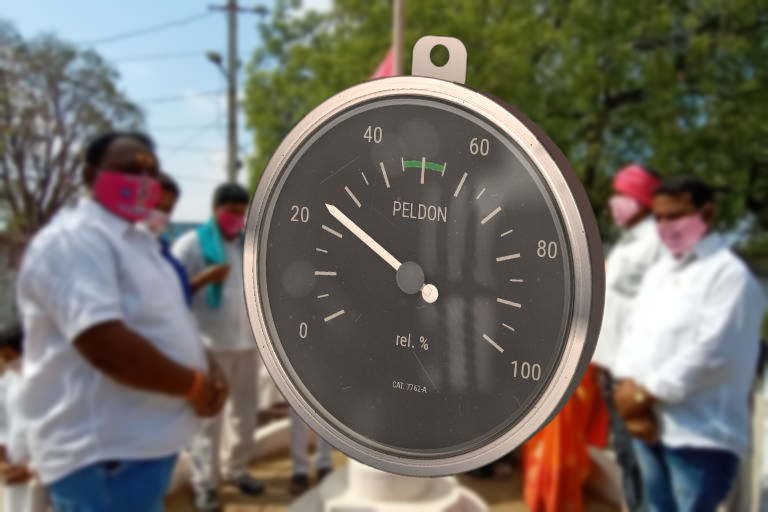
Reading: 25
